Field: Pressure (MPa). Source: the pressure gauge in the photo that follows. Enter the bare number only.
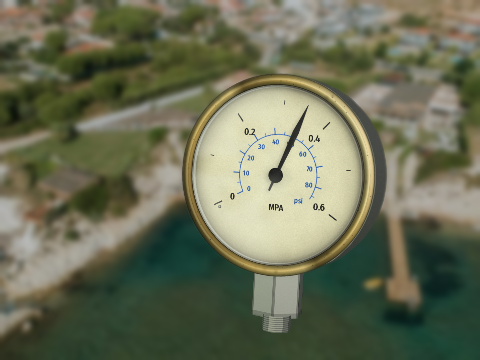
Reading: 0.35
